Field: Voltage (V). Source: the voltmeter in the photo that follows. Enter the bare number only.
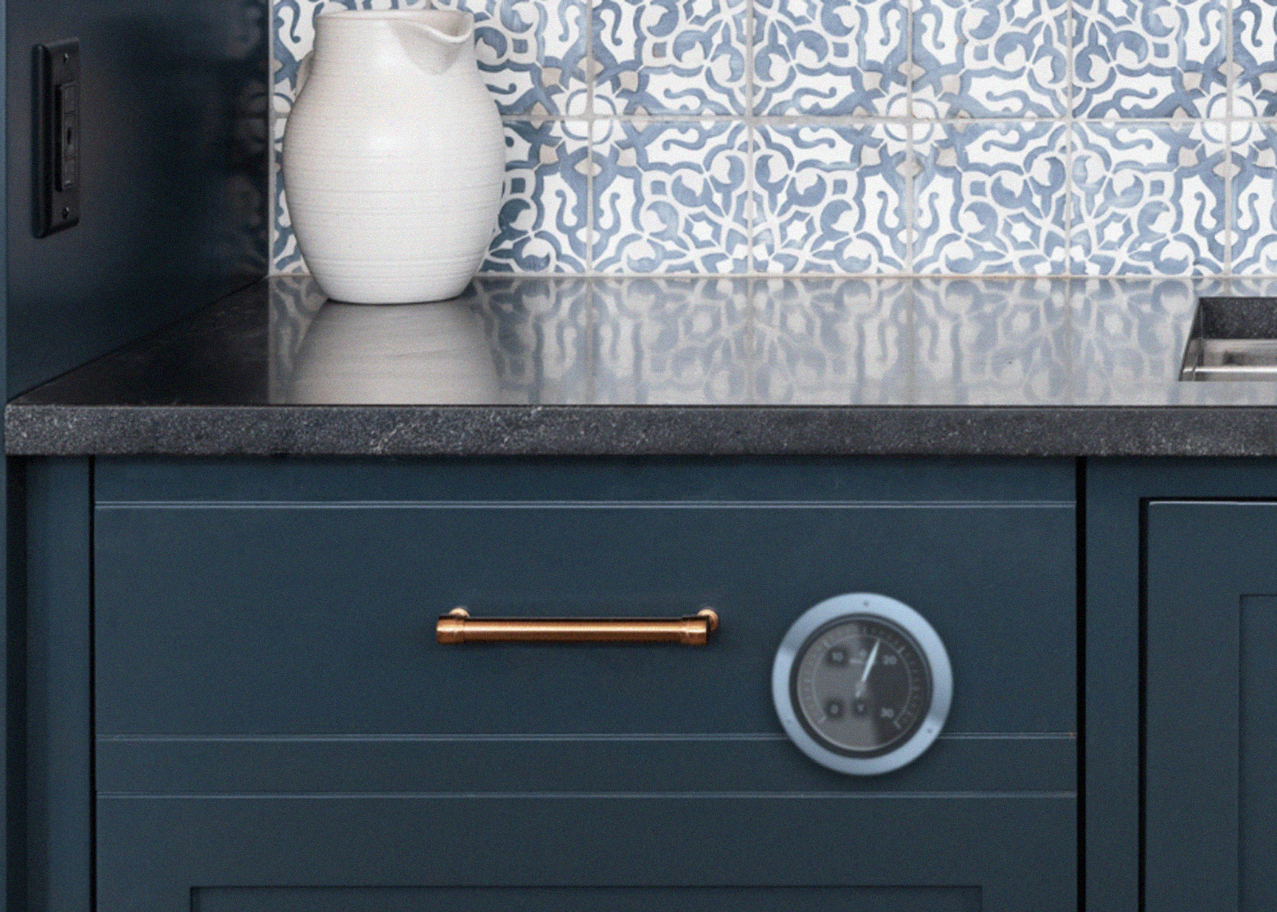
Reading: 17
